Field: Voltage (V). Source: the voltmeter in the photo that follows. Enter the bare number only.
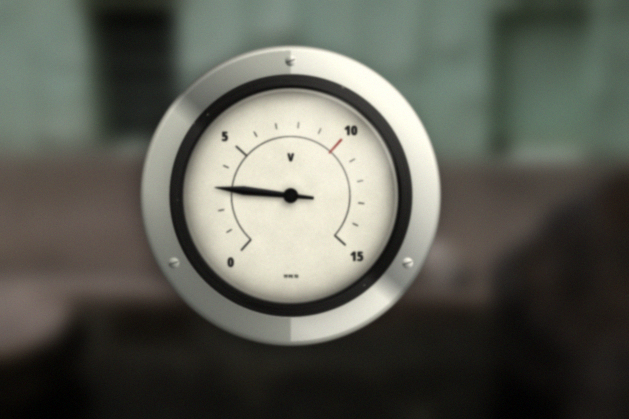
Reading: 3
